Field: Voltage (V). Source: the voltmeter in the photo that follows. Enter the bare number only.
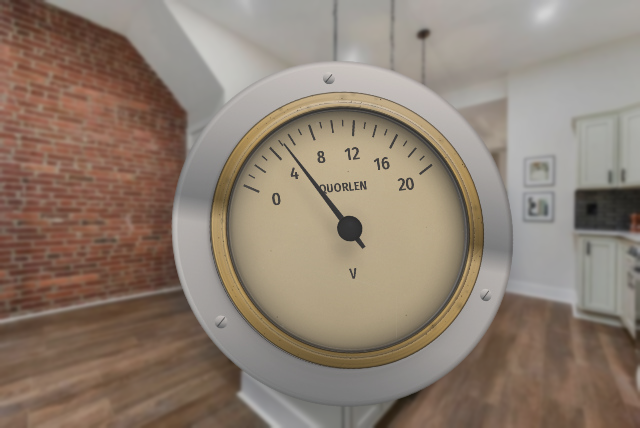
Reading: 5
